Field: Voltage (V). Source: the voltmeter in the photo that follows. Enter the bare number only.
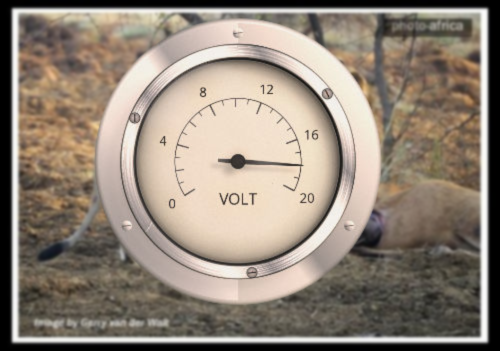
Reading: 18
